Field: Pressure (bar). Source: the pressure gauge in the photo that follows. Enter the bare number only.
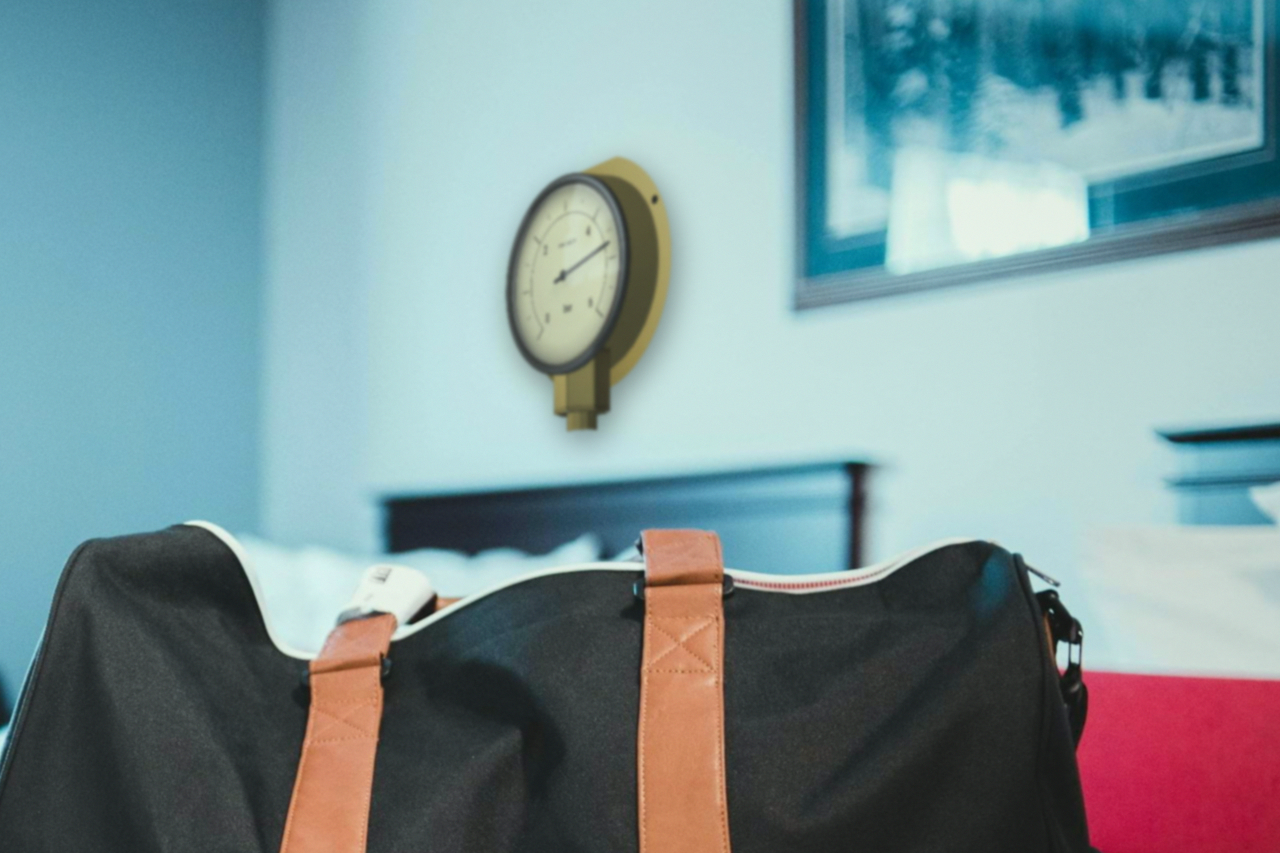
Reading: 4.75
